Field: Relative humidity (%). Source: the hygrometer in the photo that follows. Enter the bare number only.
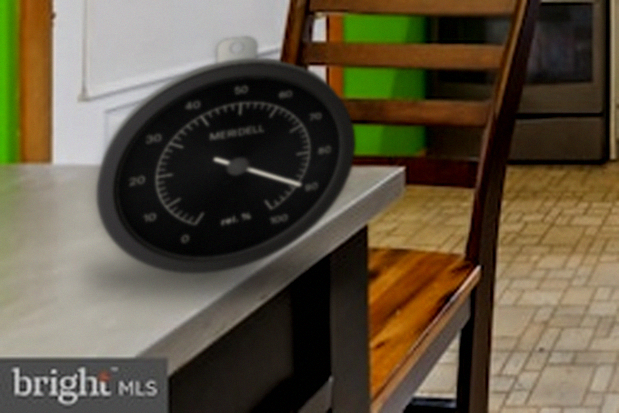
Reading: 90
